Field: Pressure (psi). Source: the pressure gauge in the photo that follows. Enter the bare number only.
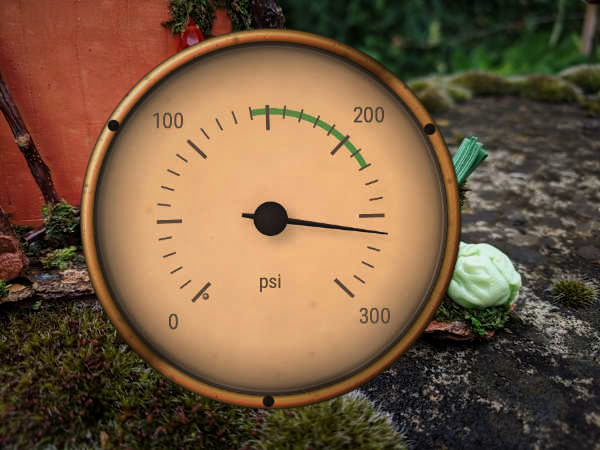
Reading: 260
